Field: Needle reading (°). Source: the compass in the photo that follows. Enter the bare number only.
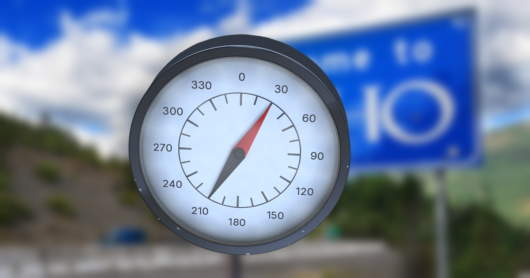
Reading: 30
